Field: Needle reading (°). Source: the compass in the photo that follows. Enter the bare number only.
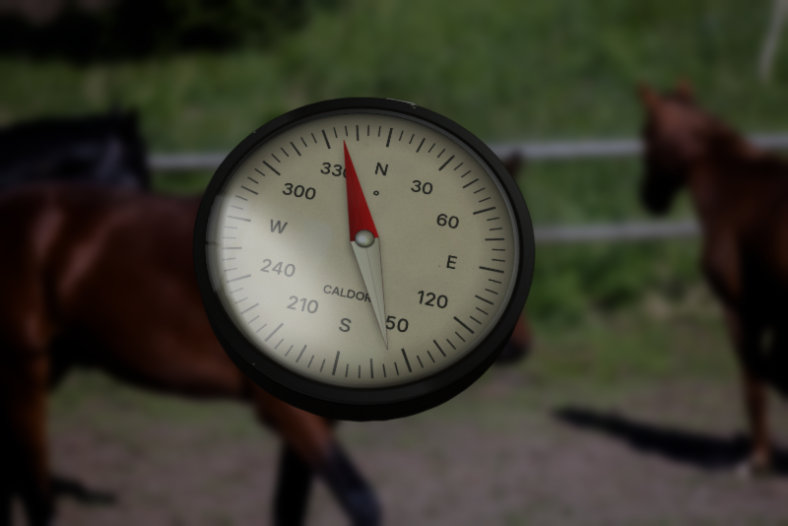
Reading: 337.5
